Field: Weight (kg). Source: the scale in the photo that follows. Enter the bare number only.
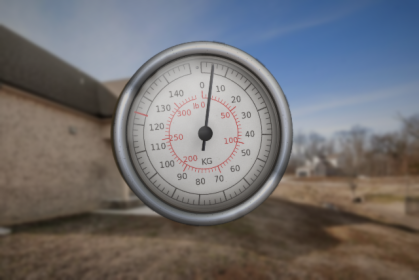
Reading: 4
